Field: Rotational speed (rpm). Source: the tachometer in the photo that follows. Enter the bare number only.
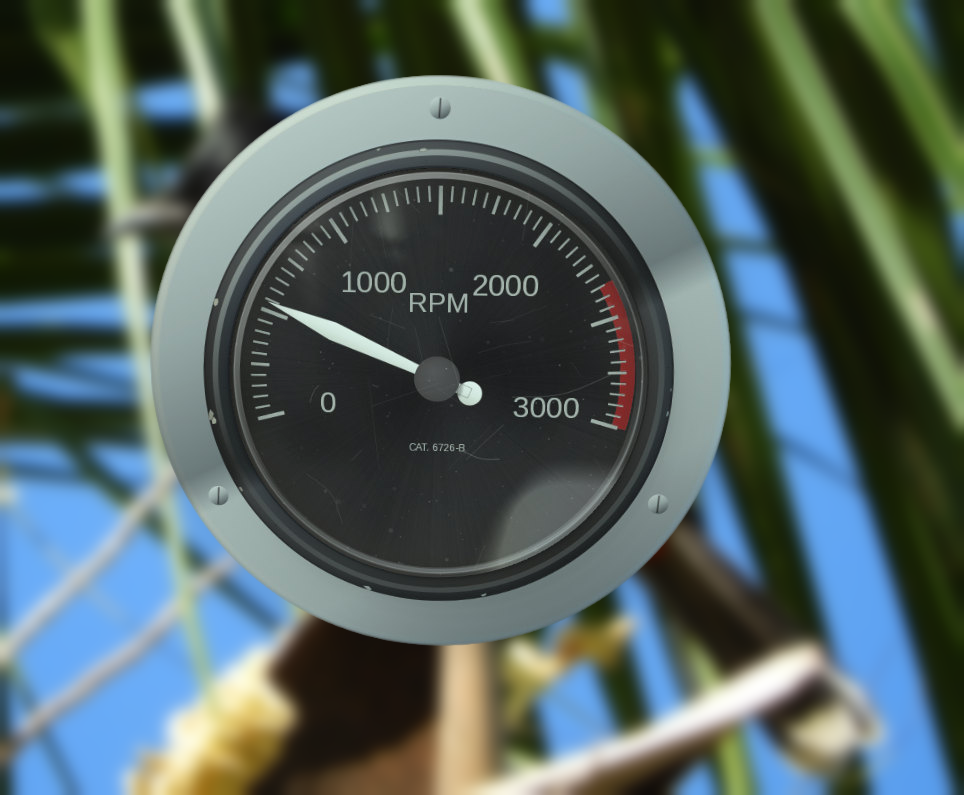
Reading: 550
